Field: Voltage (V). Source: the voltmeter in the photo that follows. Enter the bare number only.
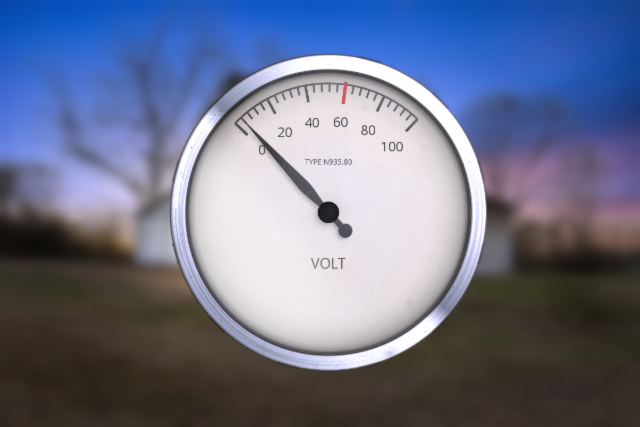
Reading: 4
